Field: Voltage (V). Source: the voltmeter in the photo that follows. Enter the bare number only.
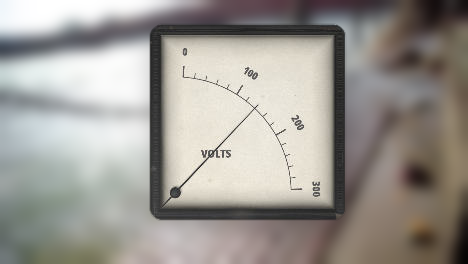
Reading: 140
